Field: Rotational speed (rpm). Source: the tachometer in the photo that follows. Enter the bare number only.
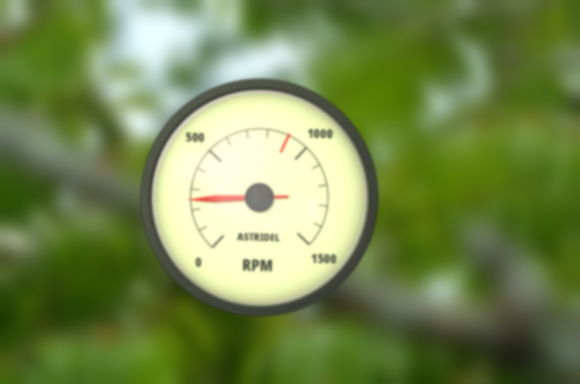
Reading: 250
